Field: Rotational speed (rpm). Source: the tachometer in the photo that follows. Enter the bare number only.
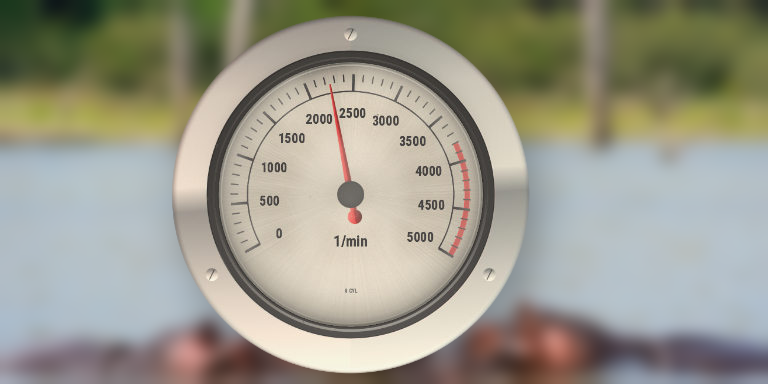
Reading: 2250
